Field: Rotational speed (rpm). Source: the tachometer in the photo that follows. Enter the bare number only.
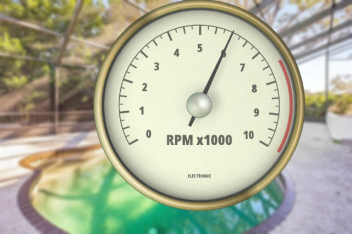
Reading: 6000
